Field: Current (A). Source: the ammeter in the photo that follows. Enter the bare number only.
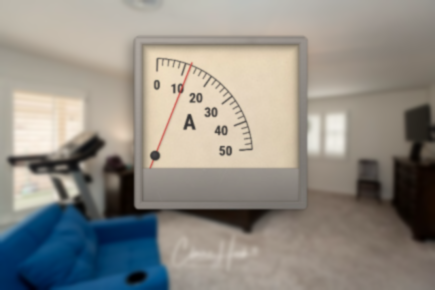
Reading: 12
